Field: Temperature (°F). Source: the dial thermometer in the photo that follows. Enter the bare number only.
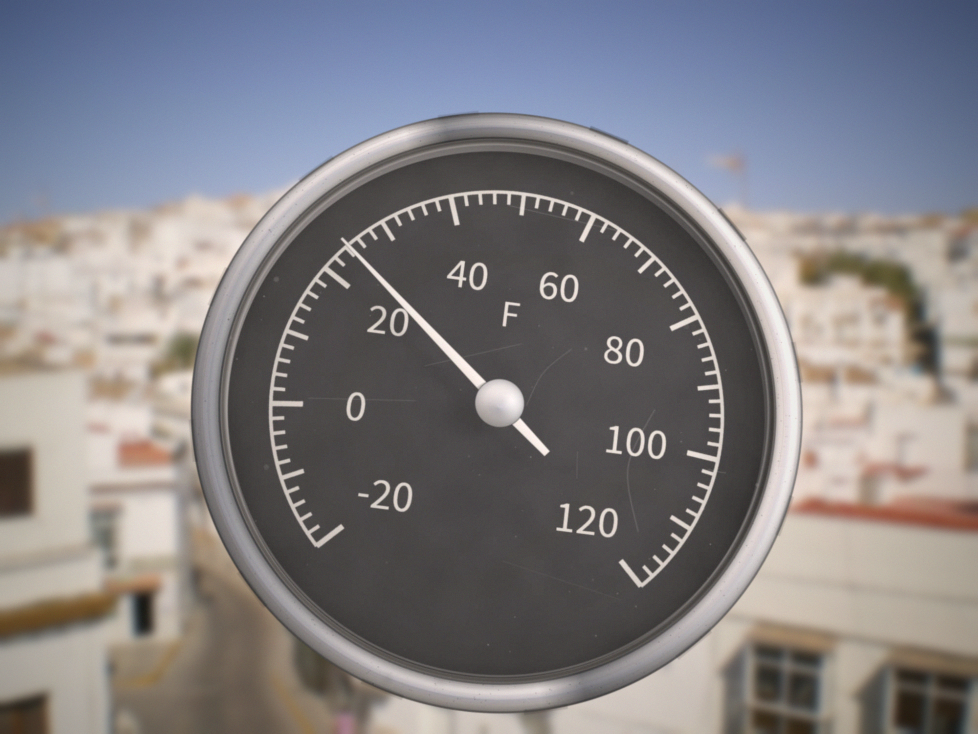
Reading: 24
